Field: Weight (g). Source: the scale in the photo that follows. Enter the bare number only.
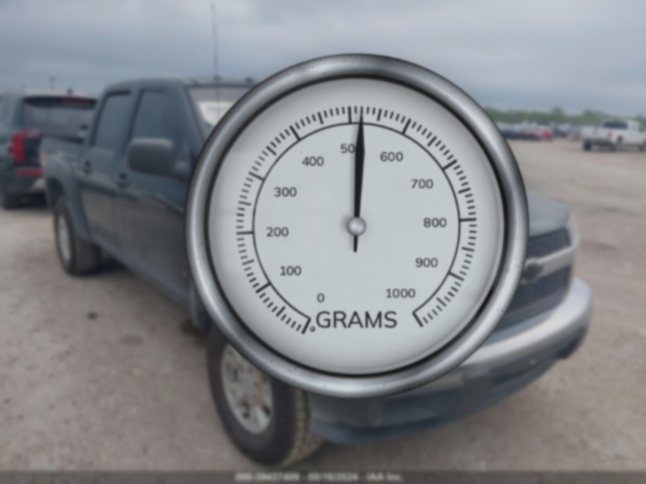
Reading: 520
